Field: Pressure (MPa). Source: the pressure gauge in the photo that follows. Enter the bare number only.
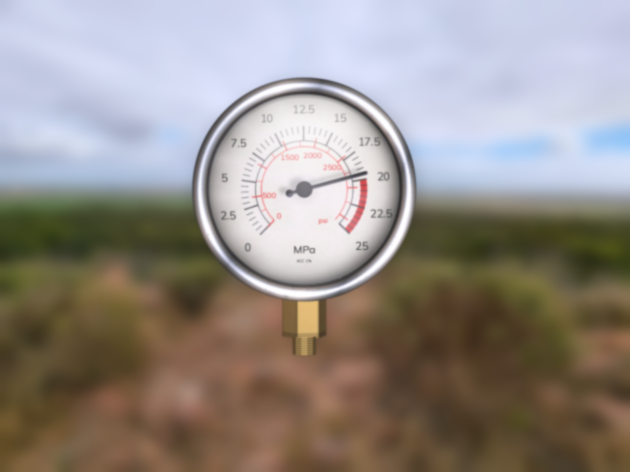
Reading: 19.5
